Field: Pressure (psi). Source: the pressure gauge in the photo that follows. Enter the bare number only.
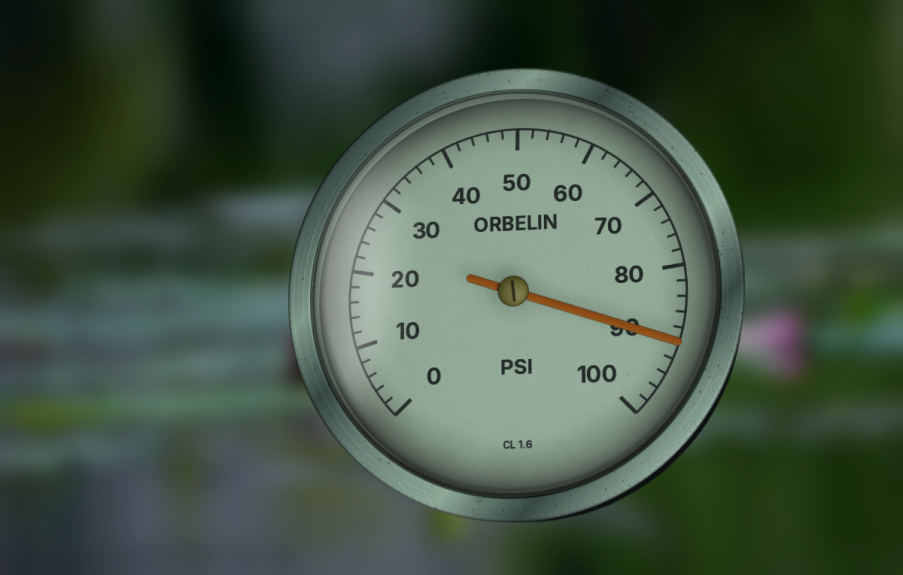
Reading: 90
